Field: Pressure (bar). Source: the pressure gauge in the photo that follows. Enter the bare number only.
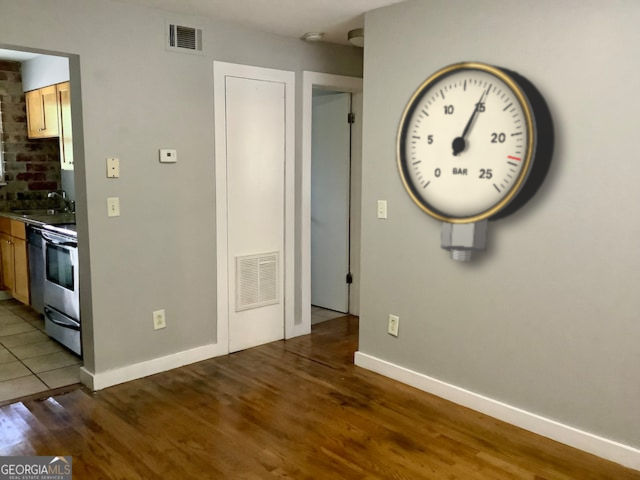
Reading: 15
